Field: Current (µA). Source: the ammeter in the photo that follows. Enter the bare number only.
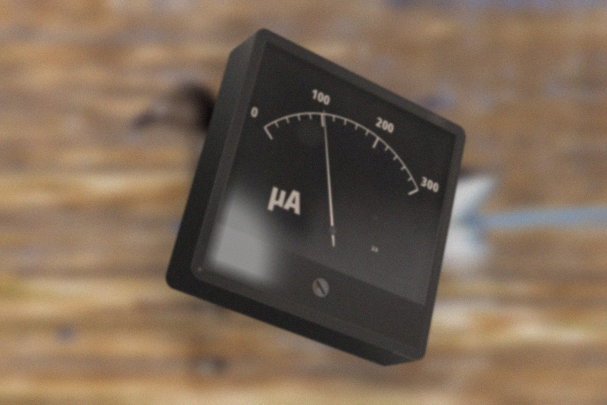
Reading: 100
